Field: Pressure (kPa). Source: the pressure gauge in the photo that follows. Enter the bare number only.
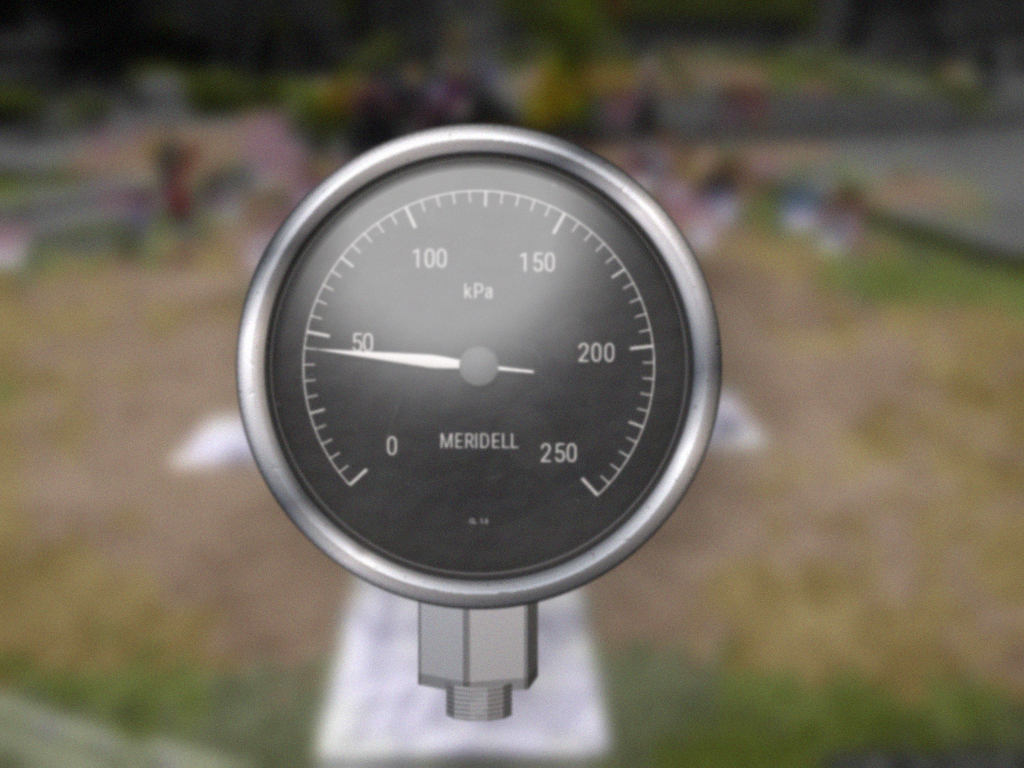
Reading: 45
